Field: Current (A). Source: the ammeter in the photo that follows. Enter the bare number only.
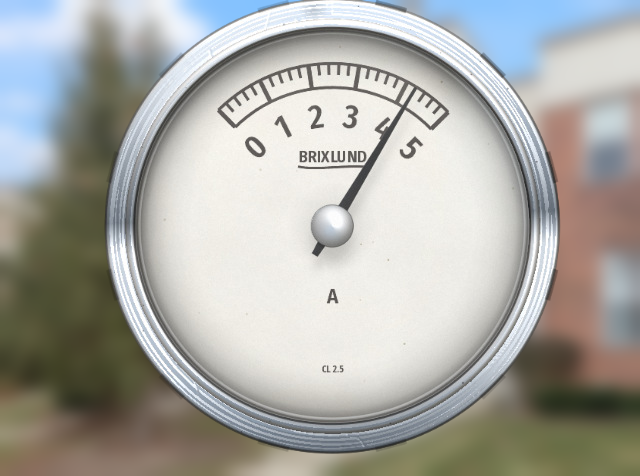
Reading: 4.2
